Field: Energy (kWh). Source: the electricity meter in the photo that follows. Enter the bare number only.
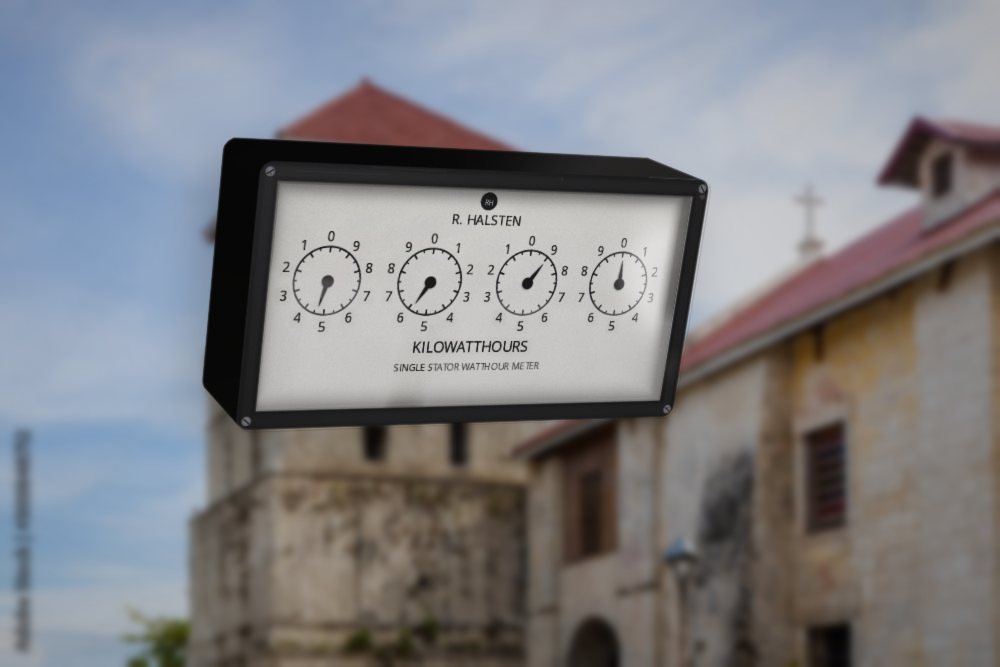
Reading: 4590
